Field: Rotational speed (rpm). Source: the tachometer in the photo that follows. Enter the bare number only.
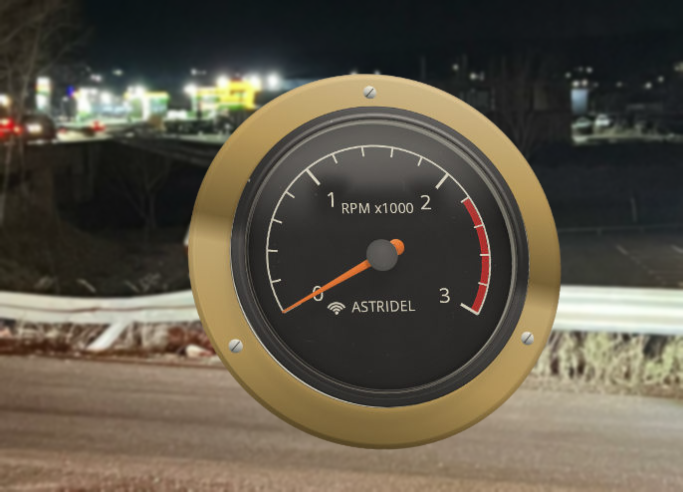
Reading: 0
